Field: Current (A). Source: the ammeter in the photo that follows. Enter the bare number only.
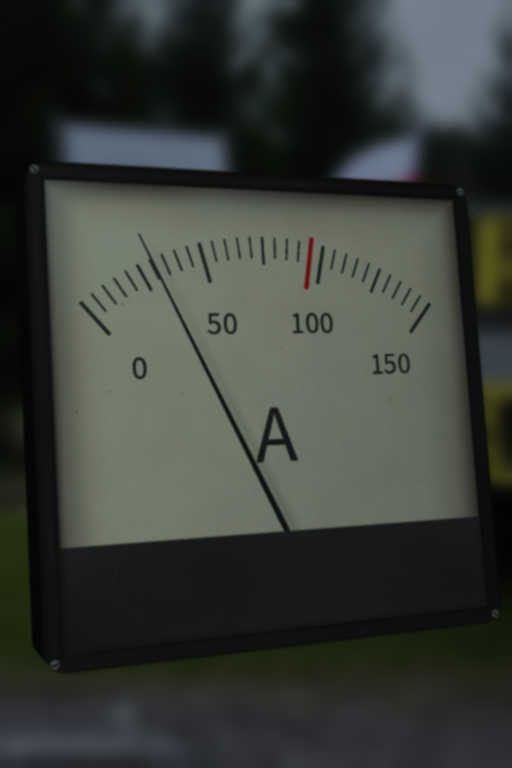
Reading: 30
